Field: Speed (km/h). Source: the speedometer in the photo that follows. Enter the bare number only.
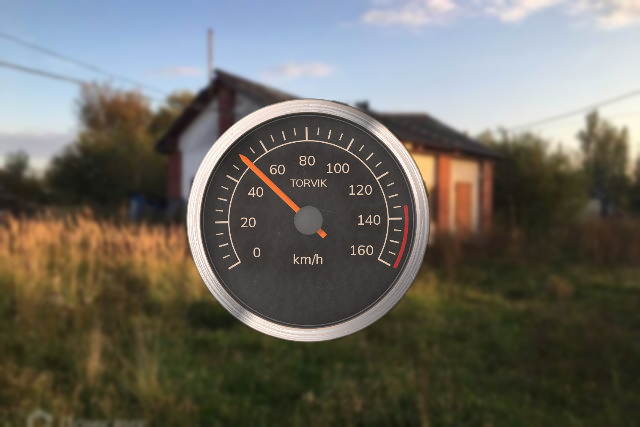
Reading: 50
